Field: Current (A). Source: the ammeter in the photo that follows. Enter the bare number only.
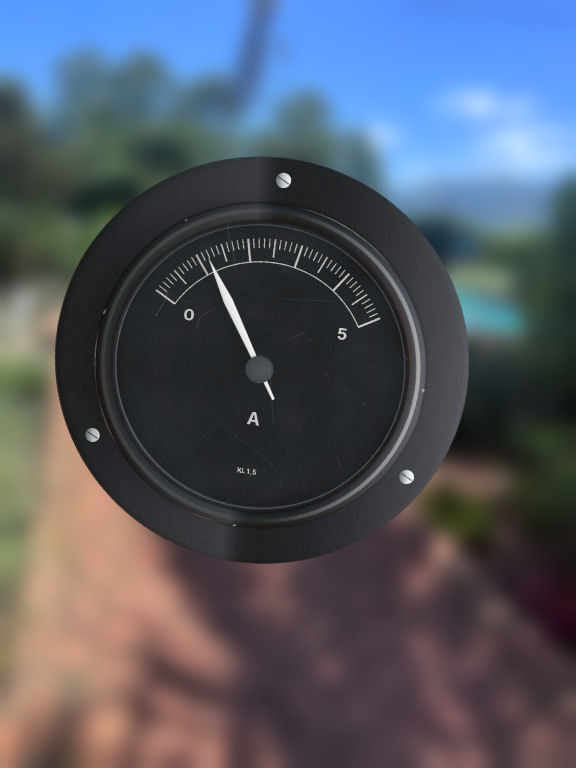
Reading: 1.2
